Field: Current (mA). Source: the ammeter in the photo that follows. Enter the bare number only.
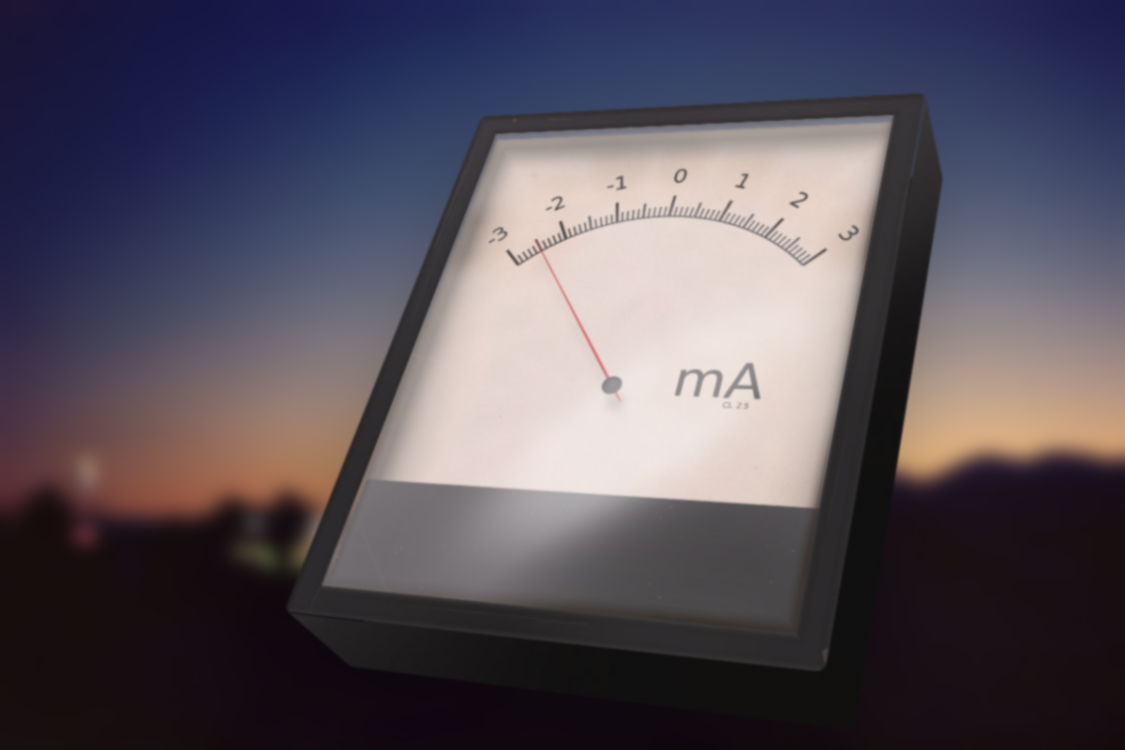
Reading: -2.5
